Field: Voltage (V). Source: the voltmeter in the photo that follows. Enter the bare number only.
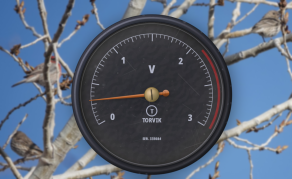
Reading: 0.3
